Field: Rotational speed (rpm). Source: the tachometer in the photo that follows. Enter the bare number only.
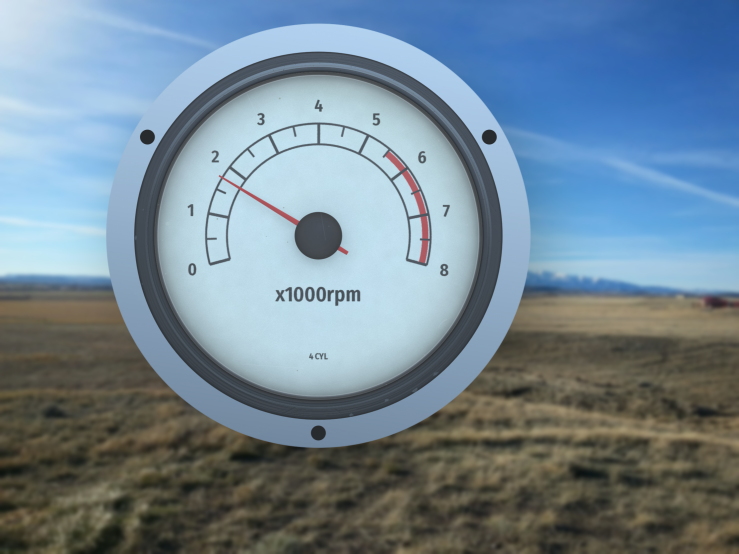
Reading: 1750
